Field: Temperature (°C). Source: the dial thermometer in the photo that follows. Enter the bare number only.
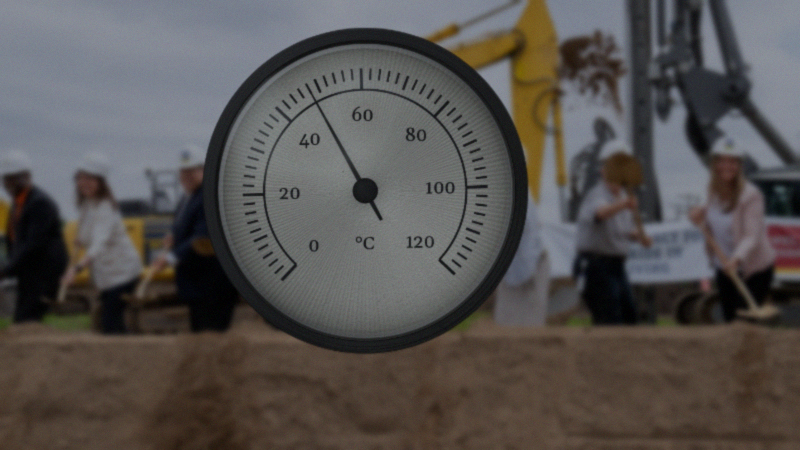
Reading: 48
